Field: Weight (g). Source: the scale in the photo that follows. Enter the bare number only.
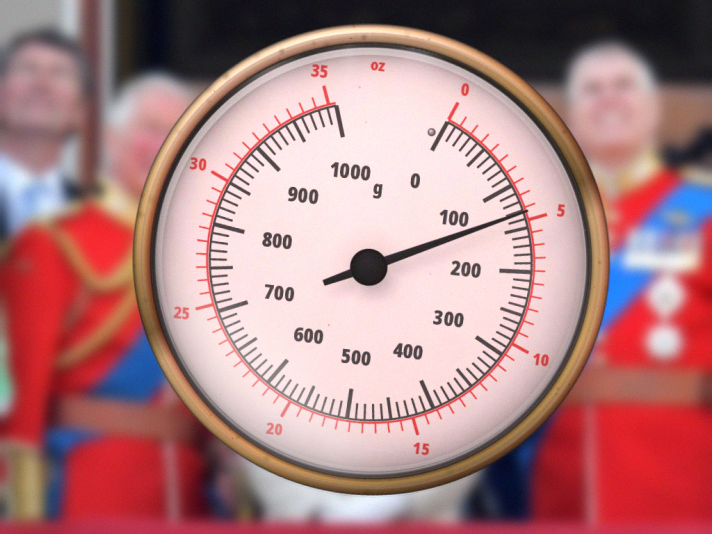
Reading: 130
